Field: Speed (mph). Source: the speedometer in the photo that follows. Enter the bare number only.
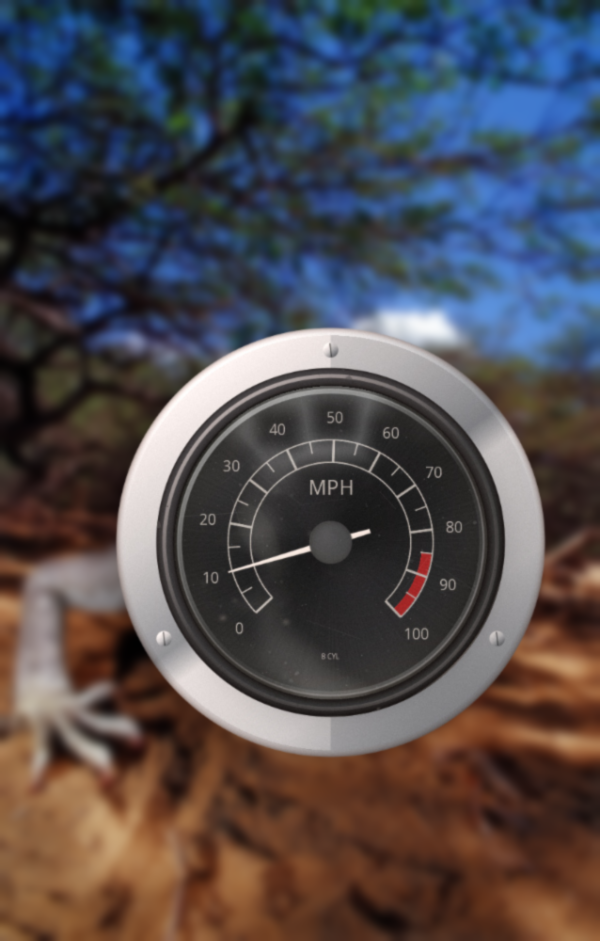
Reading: 10
